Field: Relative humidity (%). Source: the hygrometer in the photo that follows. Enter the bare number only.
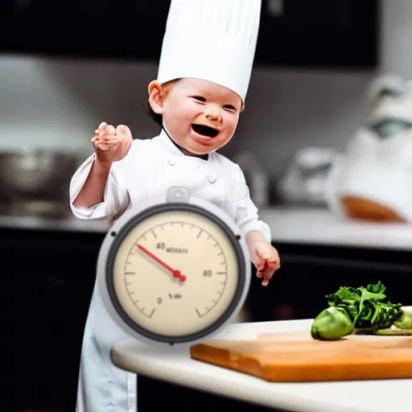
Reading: 32
